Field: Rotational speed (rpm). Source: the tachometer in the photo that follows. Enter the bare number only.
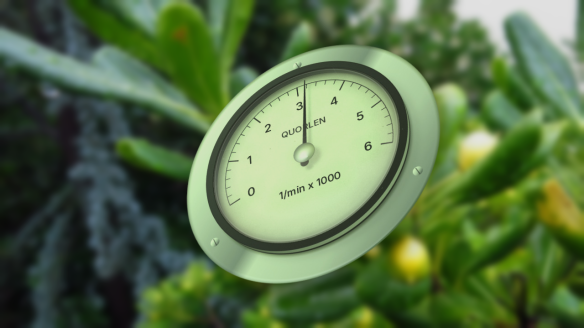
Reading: 3200
